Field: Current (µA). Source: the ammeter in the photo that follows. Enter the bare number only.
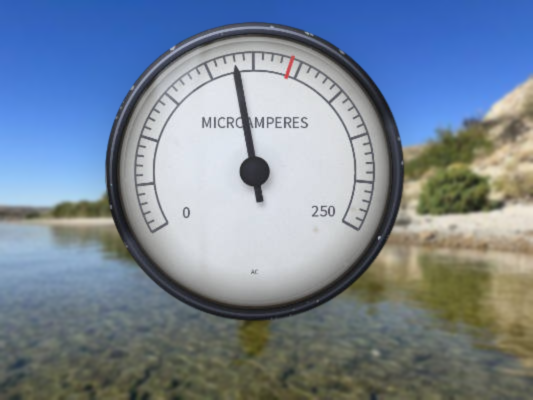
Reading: 115
